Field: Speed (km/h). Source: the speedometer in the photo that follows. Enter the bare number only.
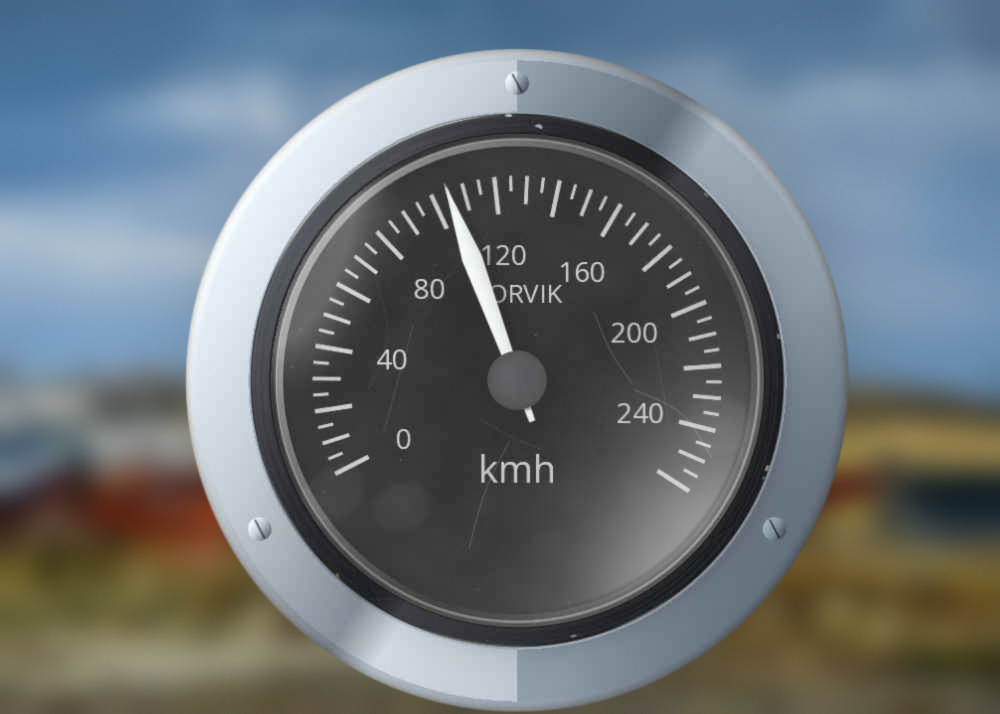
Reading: 105
